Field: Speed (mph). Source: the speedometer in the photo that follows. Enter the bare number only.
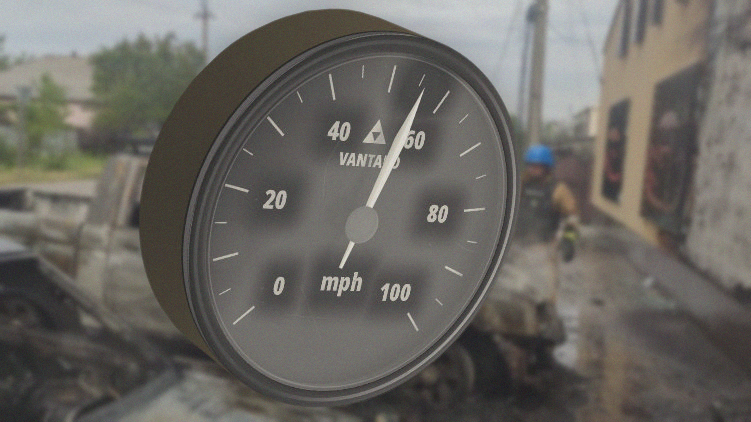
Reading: 55
